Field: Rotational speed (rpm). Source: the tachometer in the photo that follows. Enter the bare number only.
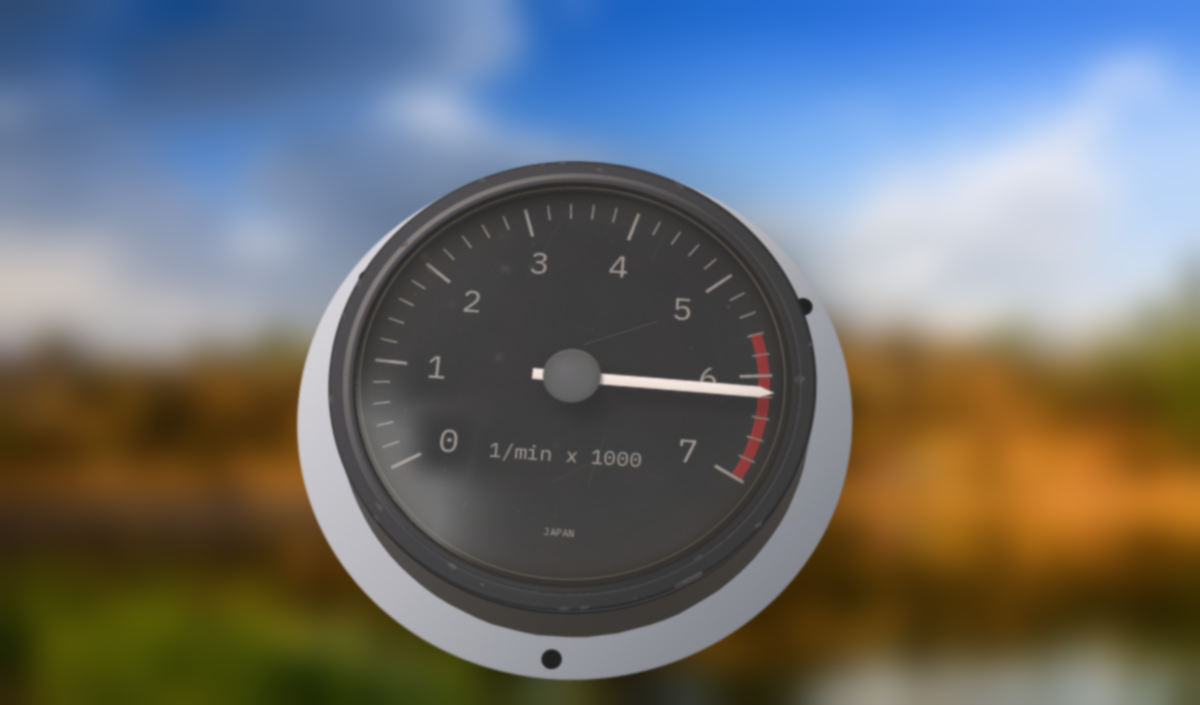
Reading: 6200
